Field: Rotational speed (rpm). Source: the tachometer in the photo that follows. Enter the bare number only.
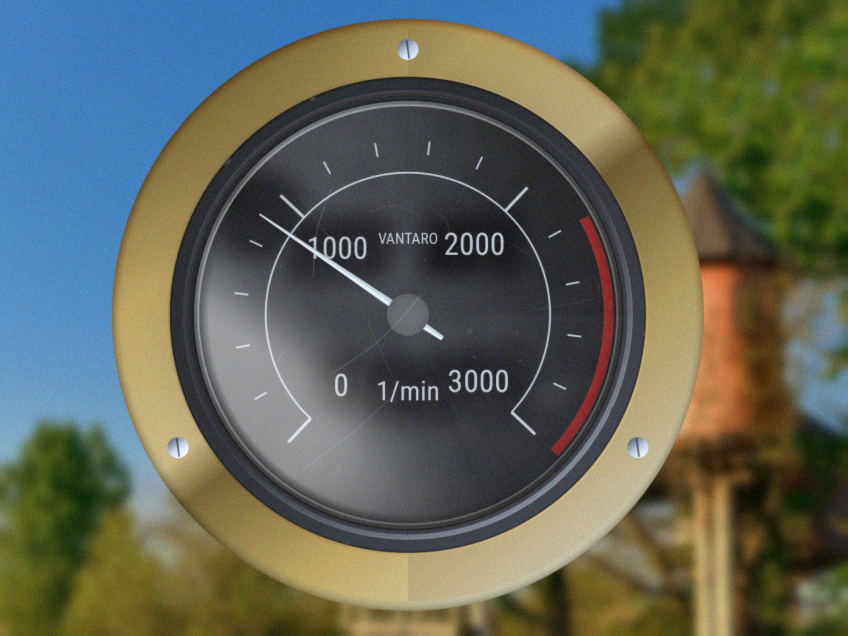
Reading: 900
